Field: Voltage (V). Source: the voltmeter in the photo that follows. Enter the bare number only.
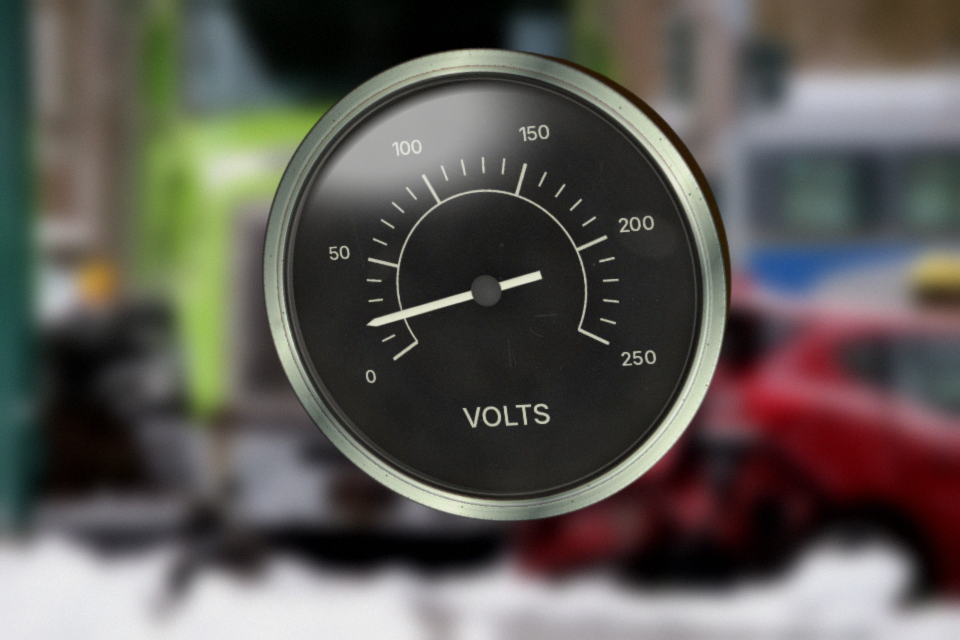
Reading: 20
